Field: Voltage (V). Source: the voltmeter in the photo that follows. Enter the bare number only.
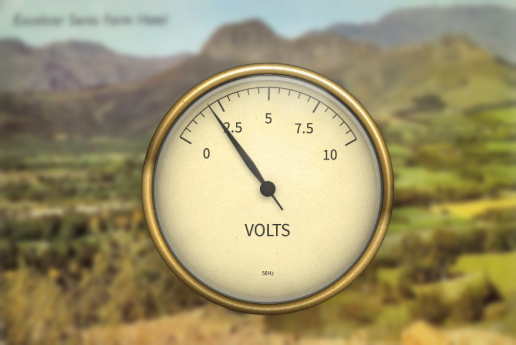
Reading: 2
